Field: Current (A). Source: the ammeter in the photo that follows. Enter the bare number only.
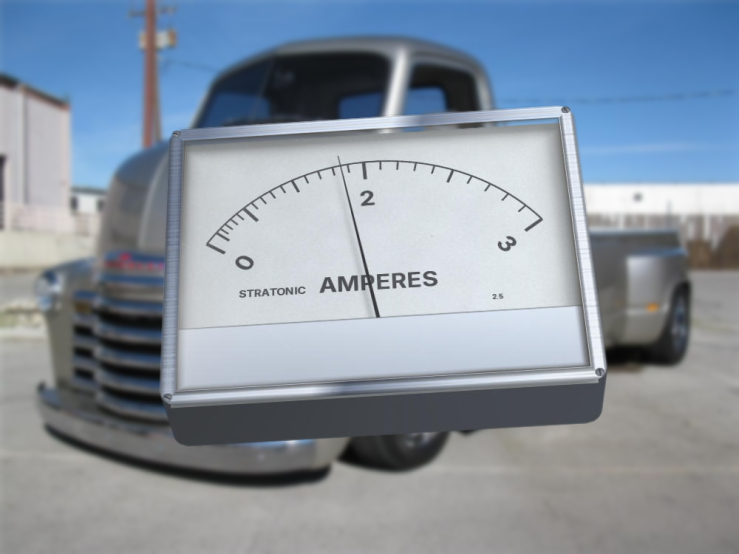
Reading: 1.85
